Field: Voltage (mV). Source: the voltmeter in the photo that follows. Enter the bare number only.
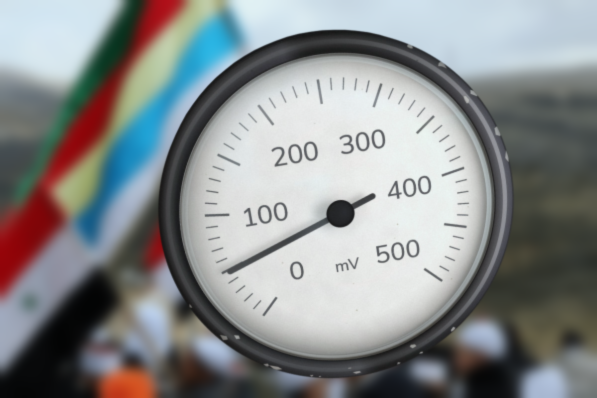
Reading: 50
